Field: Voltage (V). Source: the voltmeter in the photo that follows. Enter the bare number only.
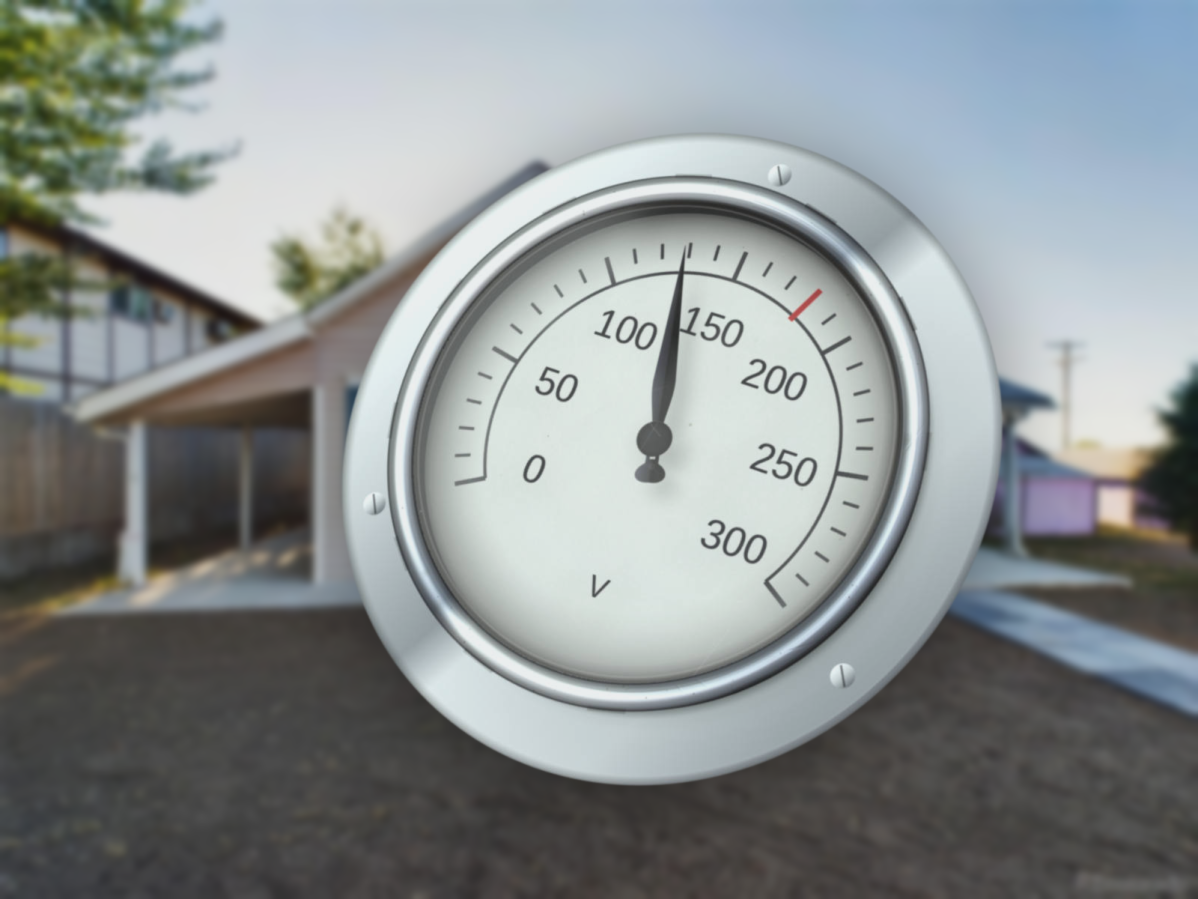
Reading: 130
